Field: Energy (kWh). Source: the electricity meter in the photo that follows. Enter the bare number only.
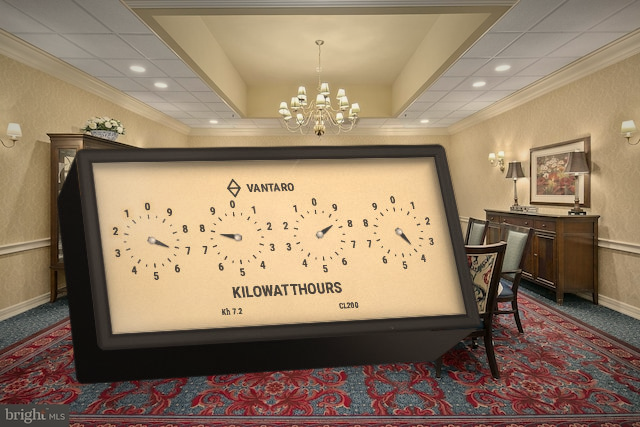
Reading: 6784
